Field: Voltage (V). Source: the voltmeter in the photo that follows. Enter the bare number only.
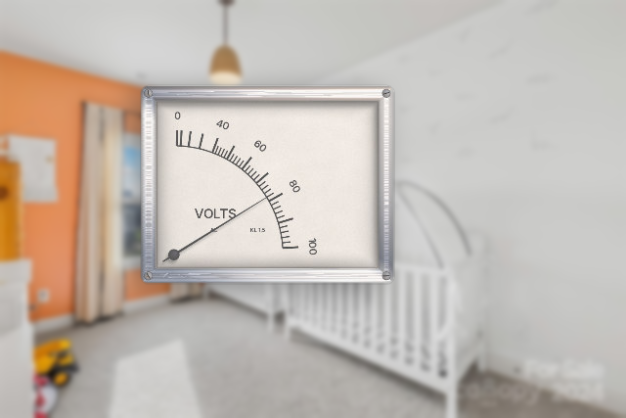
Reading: 78
